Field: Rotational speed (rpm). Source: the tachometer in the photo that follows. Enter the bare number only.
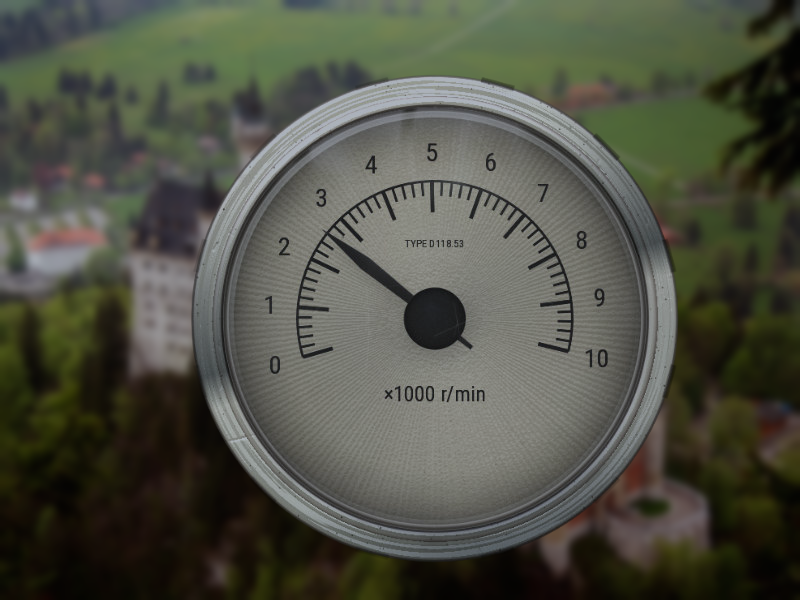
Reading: 2600
